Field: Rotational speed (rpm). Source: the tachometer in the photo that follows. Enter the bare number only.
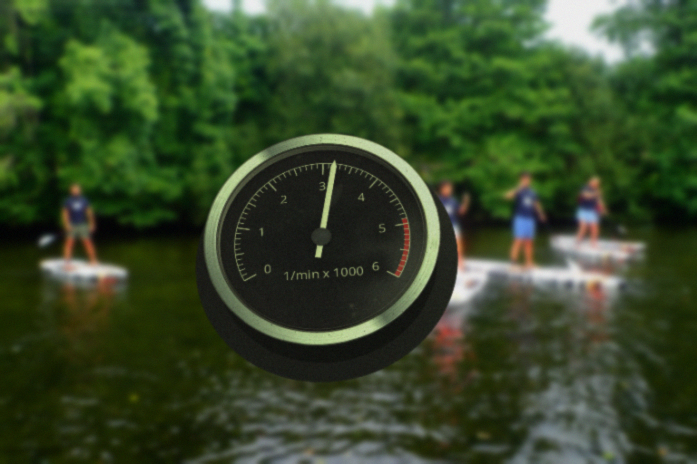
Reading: 3200
